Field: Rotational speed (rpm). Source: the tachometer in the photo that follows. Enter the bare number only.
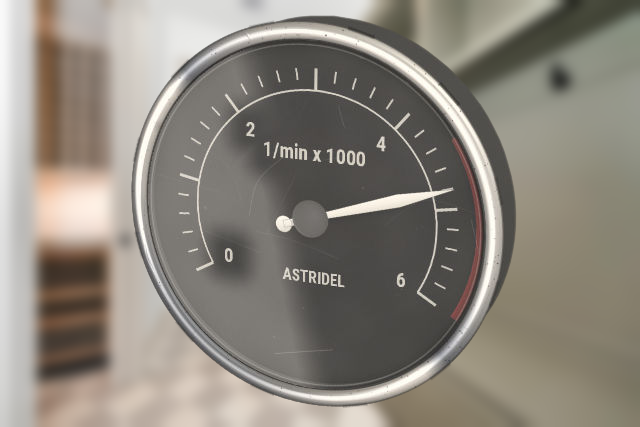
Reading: 4800
